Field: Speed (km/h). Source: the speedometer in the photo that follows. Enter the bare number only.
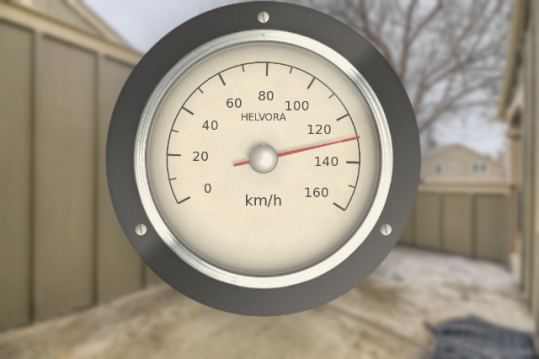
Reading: 130
